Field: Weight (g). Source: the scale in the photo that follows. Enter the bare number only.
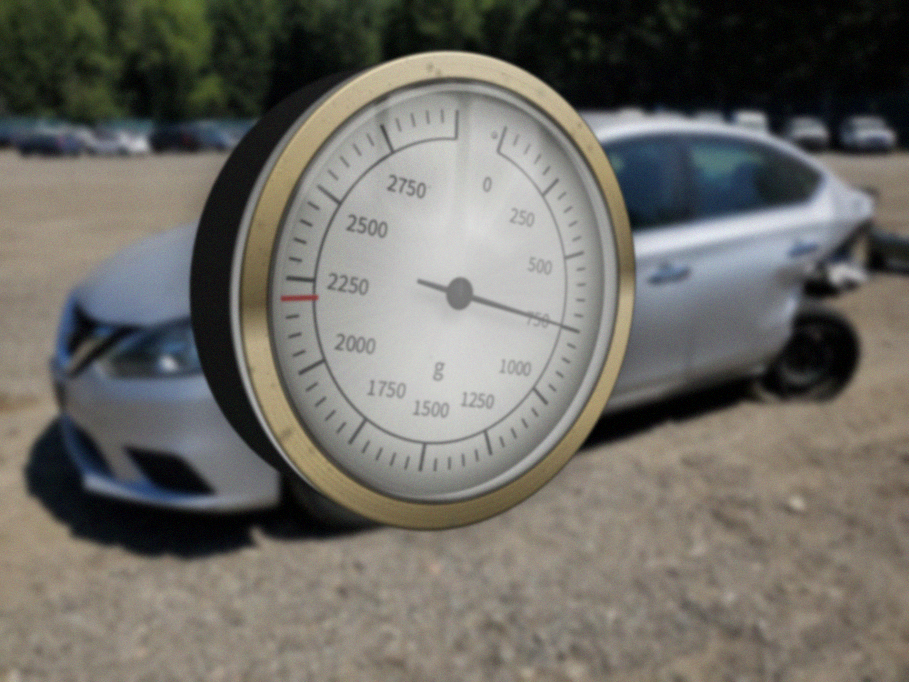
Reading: 750
